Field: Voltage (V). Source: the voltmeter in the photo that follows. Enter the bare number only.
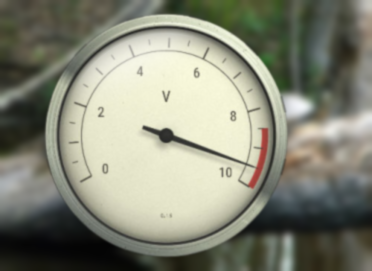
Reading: 9.5
